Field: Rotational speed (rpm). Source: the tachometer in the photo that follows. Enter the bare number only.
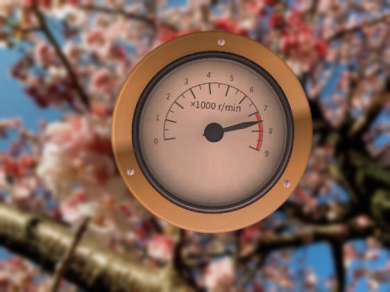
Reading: 7500
